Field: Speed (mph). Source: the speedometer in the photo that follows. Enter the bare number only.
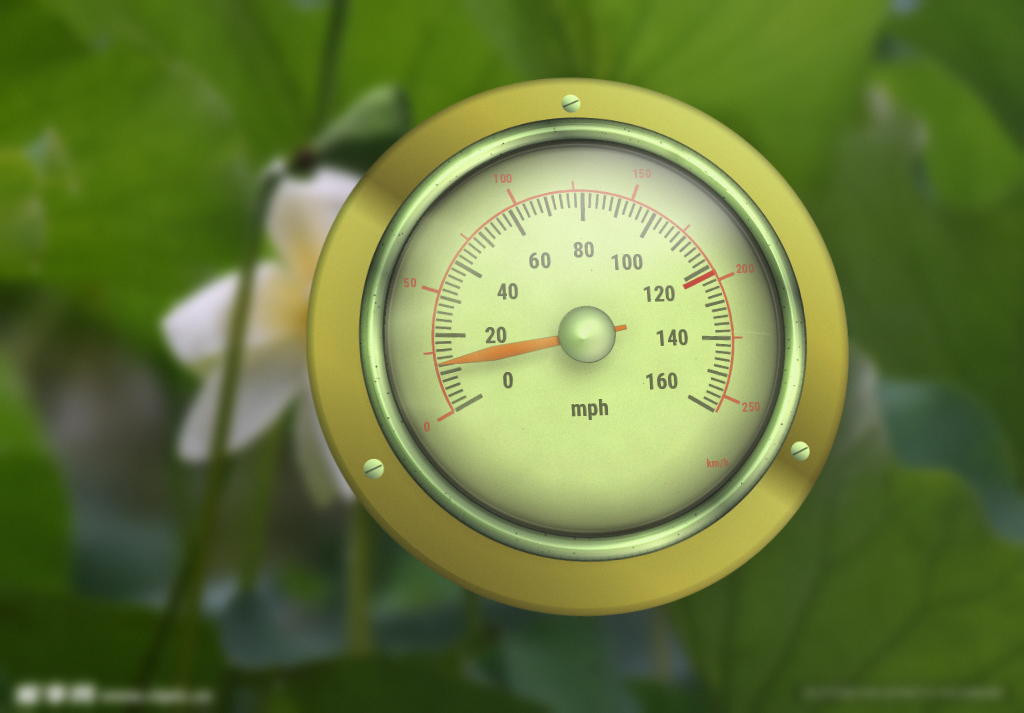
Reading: 12
